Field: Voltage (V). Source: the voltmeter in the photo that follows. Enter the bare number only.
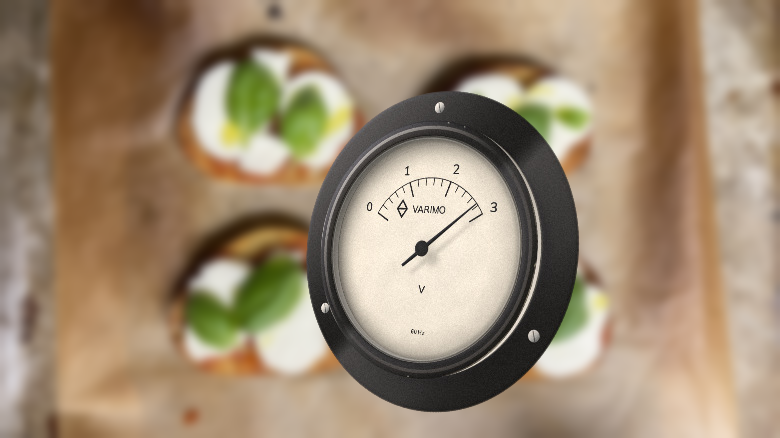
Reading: 2.8
